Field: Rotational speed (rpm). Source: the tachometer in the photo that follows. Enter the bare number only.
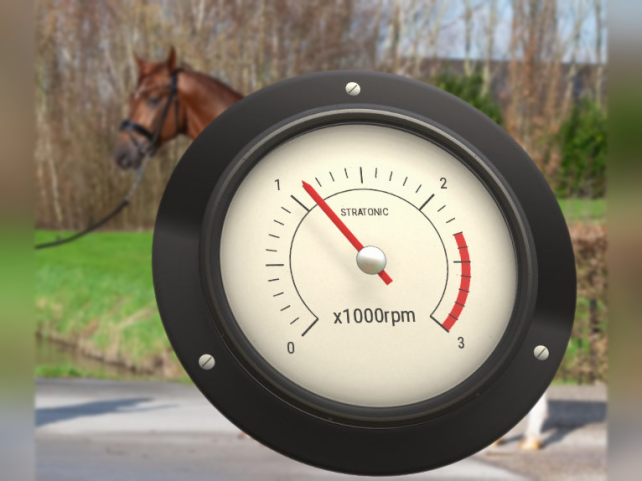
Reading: 1100
